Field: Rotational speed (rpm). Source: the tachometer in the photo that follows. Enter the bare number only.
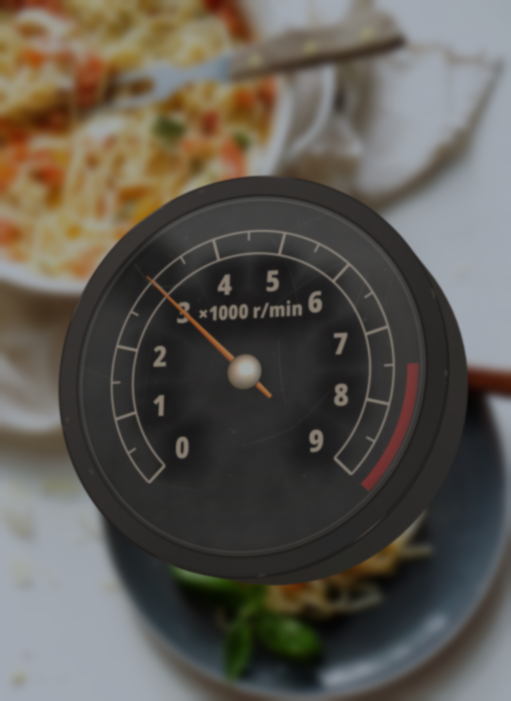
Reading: 3000
